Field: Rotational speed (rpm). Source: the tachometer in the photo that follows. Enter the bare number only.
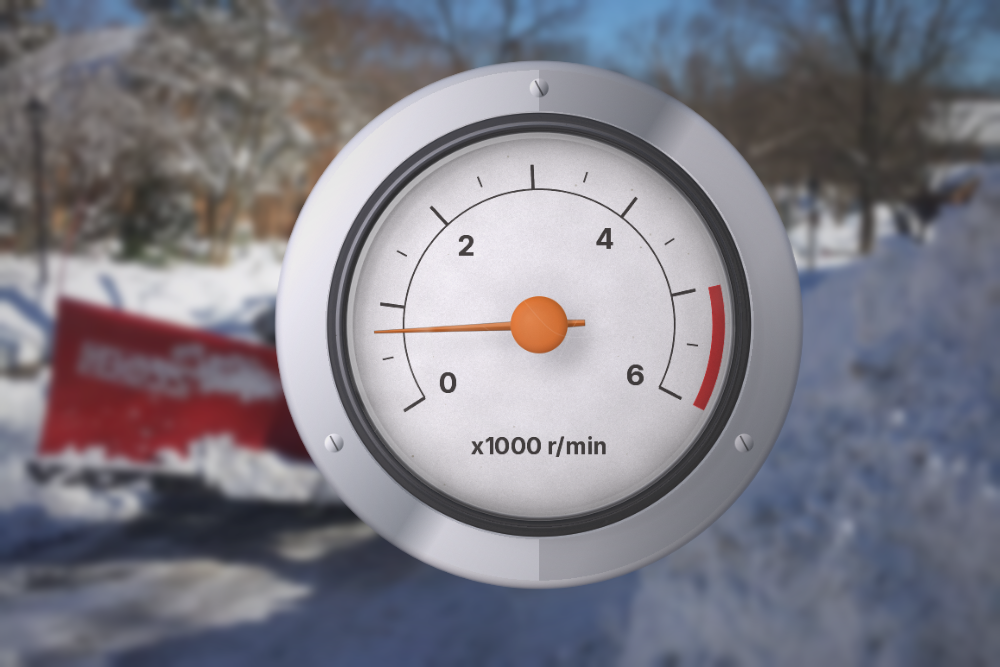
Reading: 750
